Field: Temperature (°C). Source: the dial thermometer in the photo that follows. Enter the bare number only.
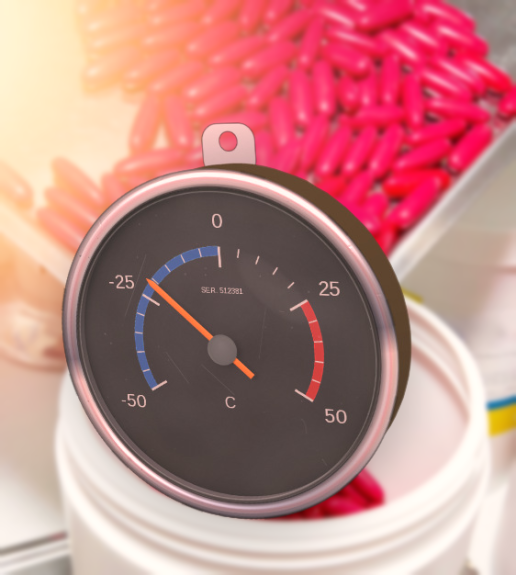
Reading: -20
